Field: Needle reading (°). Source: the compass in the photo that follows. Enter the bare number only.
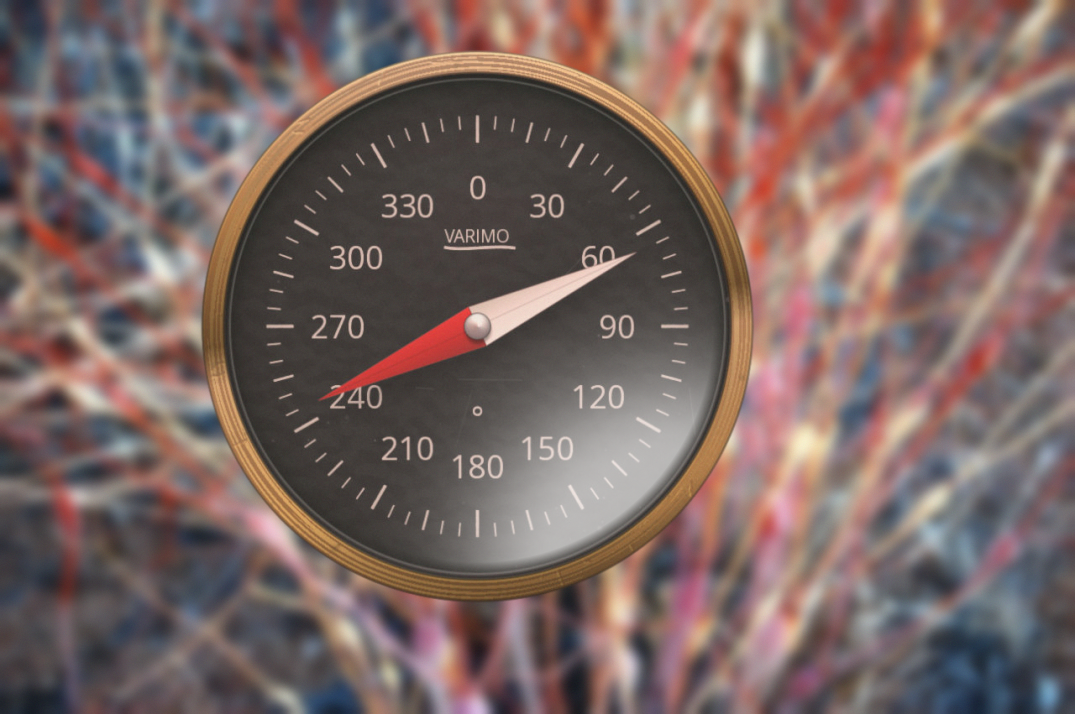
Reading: 245
